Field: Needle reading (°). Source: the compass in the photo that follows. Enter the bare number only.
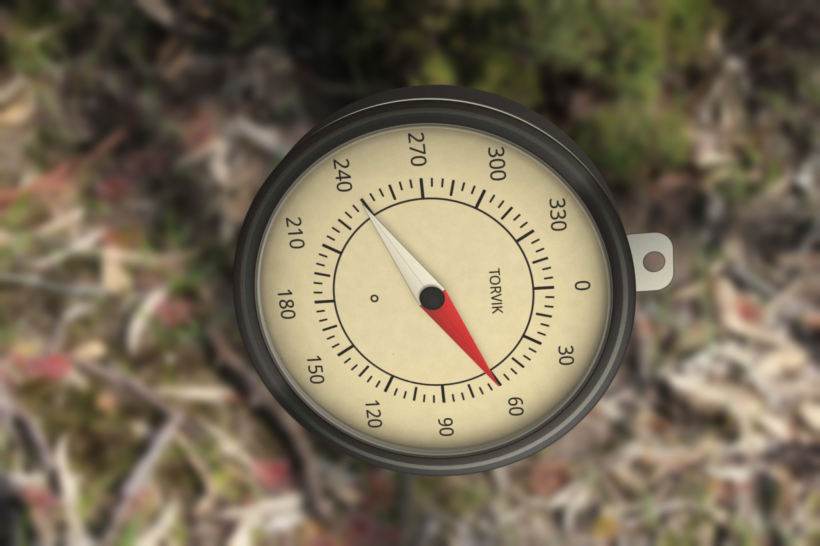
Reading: 60
